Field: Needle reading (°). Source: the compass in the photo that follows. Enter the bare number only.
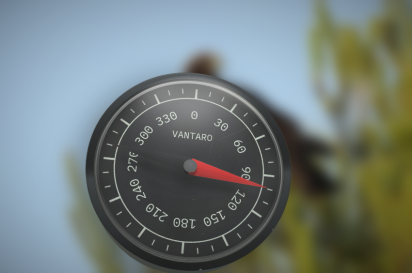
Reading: 100
